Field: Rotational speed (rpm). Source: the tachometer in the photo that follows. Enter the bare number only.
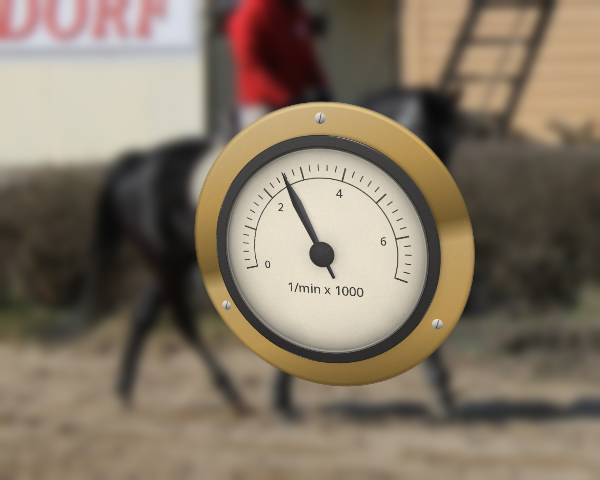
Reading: 2600
